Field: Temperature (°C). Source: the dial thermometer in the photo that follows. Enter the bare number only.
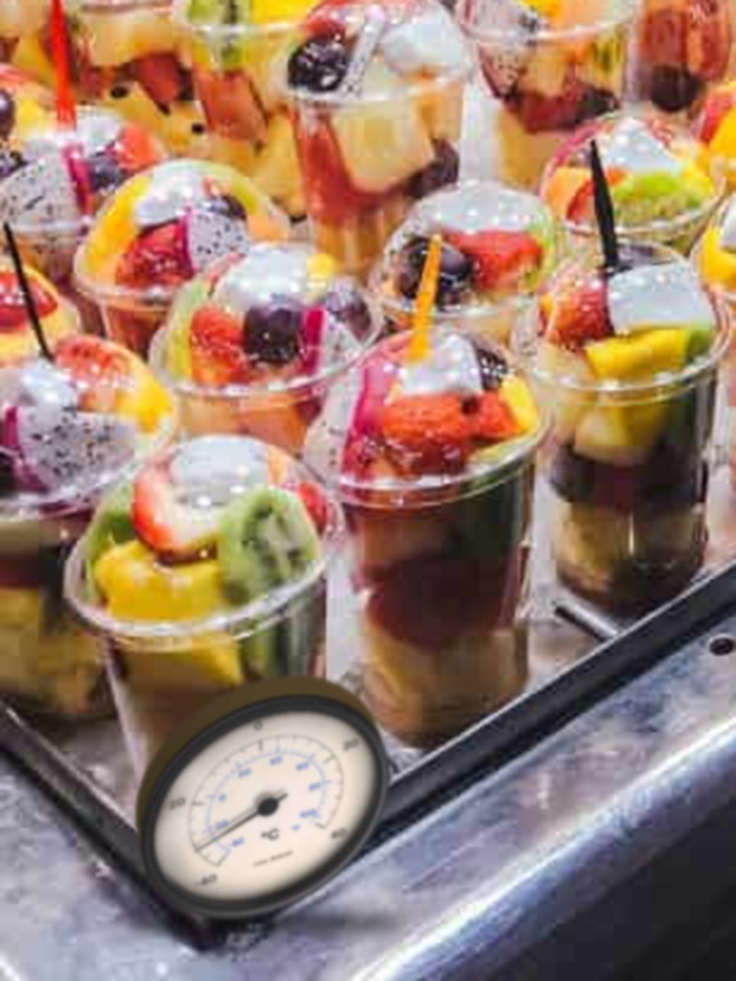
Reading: -32
